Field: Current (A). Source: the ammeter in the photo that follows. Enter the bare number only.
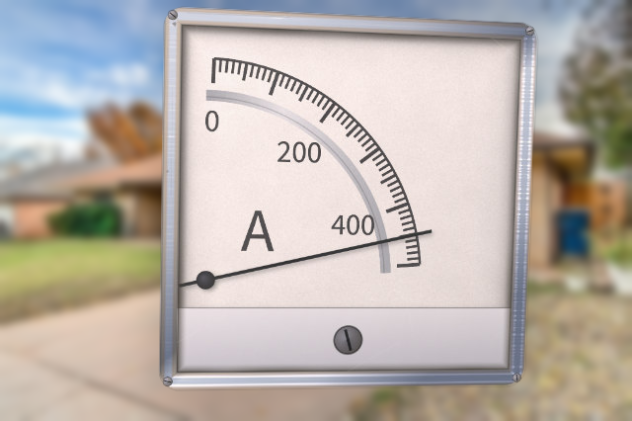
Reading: 450
